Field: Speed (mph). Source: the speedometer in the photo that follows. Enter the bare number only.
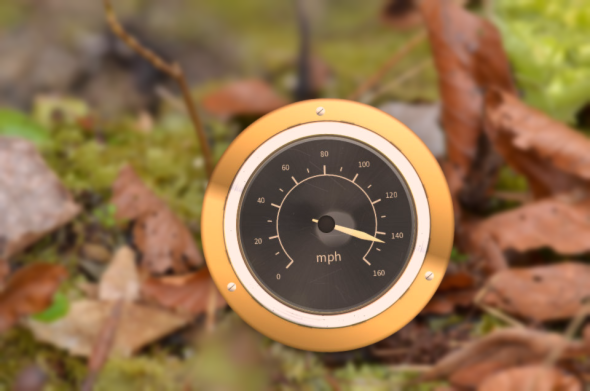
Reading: 145
